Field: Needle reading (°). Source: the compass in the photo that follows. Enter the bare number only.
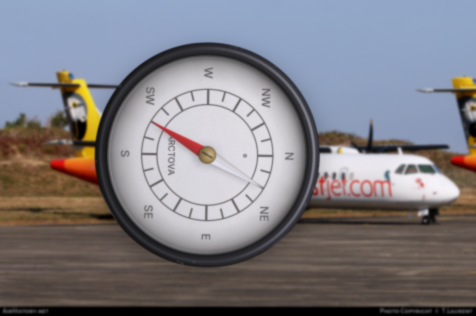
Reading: 210
